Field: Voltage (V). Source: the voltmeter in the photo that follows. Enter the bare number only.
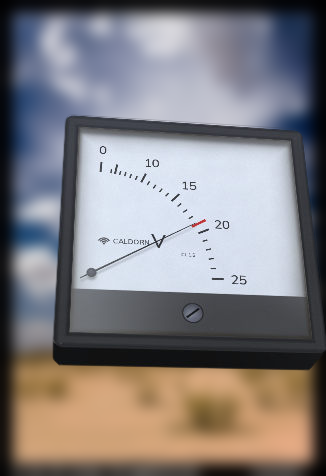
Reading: 19
